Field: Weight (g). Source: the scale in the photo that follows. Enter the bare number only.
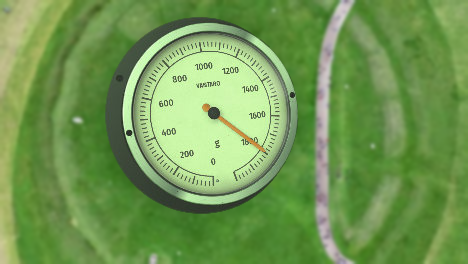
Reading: 1800
